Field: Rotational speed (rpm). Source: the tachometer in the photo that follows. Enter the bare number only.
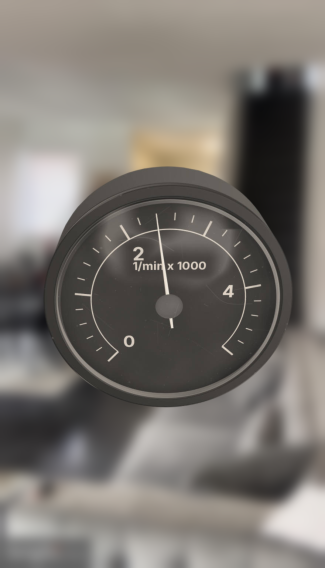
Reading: 2400
